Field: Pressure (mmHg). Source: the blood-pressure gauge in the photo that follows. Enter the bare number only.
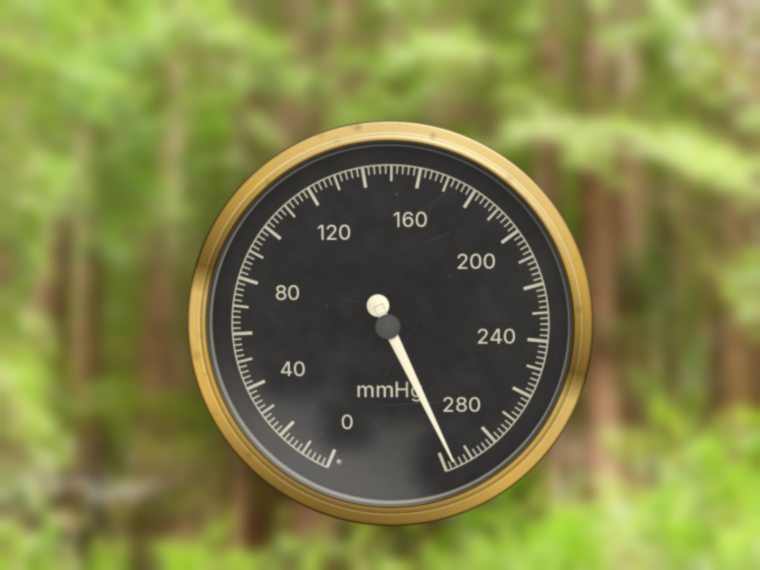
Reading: 296
